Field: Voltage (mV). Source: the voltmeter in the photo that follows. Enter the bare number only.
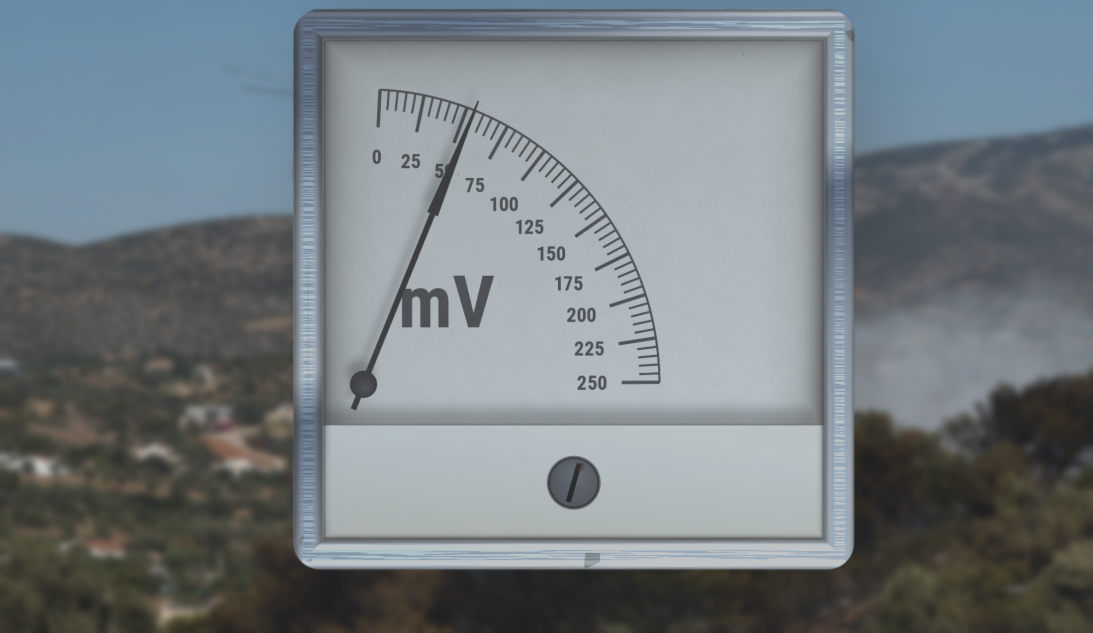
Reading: 55
